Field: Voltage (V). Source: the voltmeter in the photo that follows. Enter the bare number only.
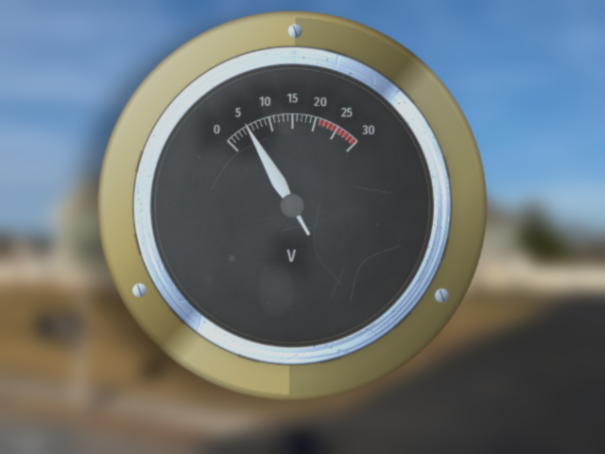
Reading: 5
